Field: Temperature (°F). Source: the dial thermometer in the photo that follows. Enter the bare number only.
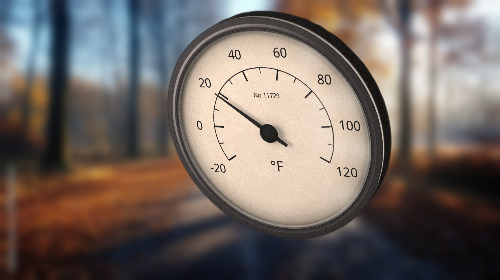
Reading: 20
